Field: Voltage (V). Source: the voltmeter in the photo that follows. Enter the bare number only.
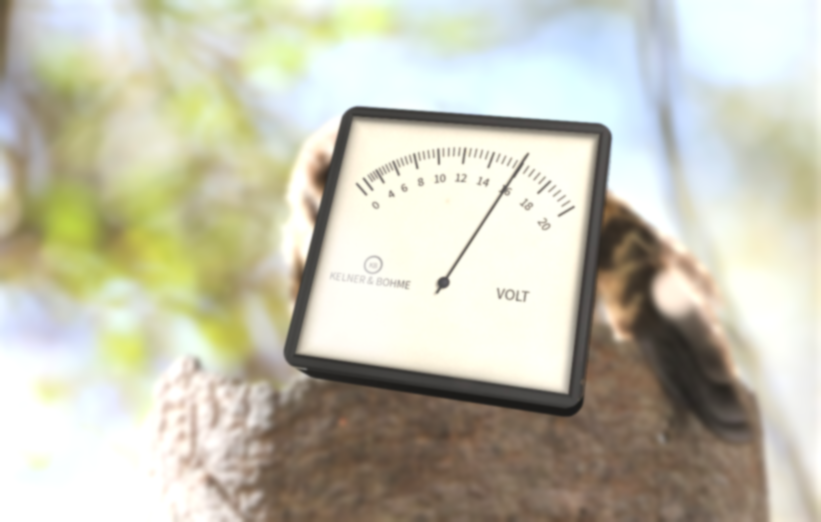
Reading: 16
